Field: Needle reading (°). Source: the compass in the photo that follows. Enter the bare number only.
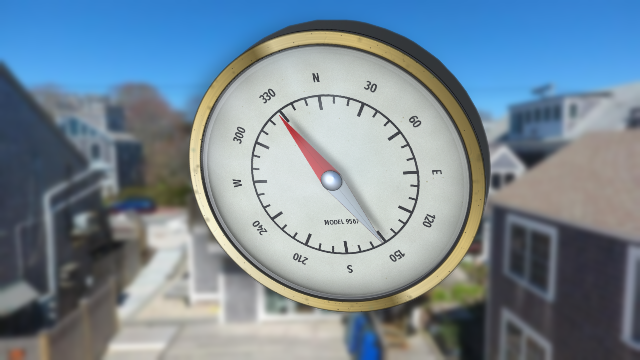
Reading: 330
